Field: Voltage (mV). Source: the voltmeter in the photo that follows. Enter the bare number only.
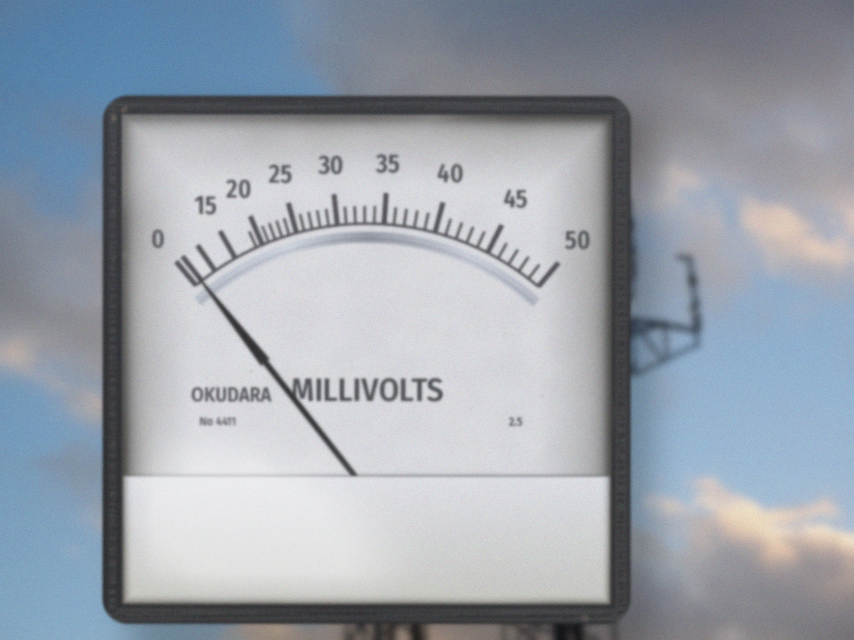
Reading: 5
